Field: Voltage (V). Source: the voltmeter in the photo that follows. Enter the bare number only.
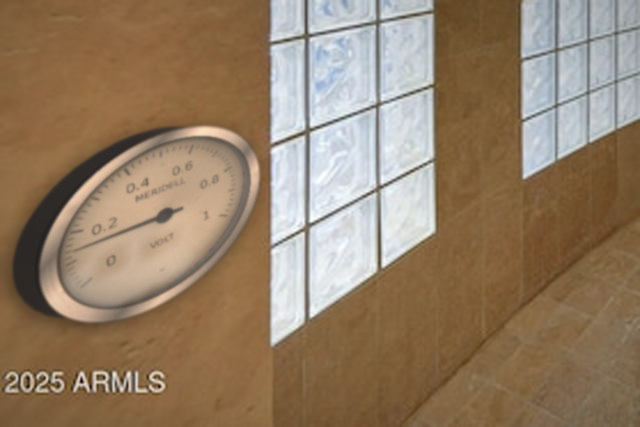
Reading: 0.14
